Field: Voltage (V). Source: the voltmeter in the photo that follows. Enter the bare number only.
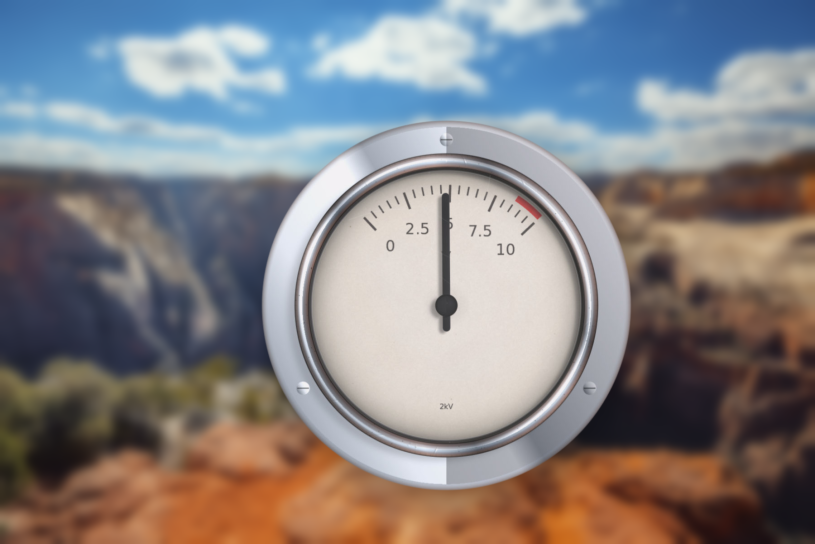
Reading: 4.75
